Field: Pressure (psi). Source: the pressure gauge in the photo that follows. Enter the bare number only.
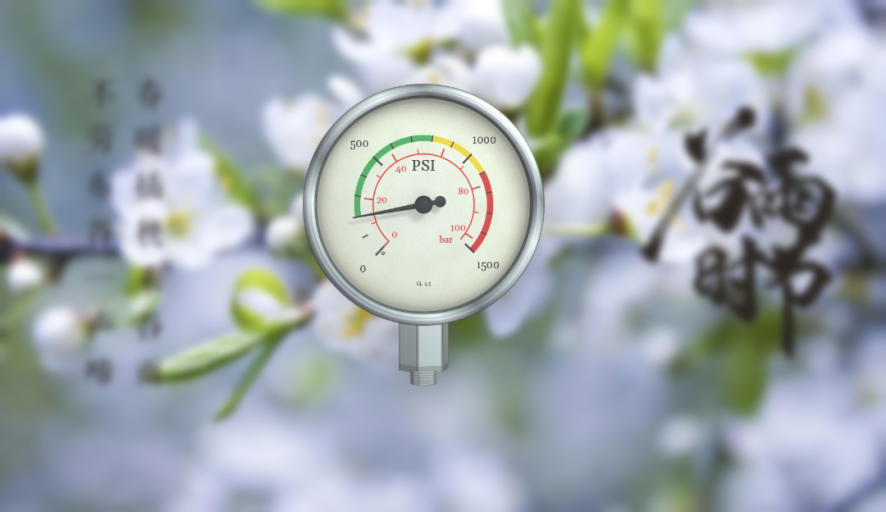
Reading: 200
